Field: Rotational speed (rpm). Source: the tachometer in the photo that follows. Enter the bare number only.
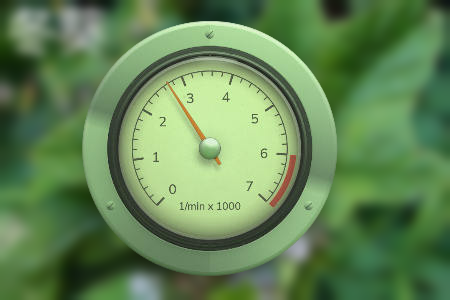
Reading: 2700
